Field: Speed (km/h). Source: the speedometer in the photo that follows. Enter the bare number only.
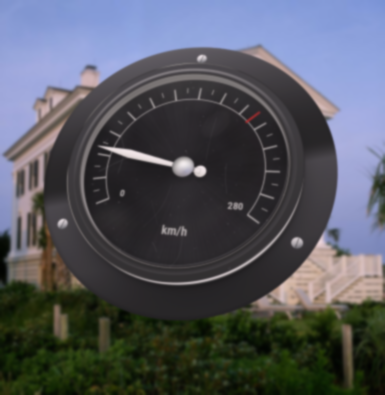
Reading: 45
